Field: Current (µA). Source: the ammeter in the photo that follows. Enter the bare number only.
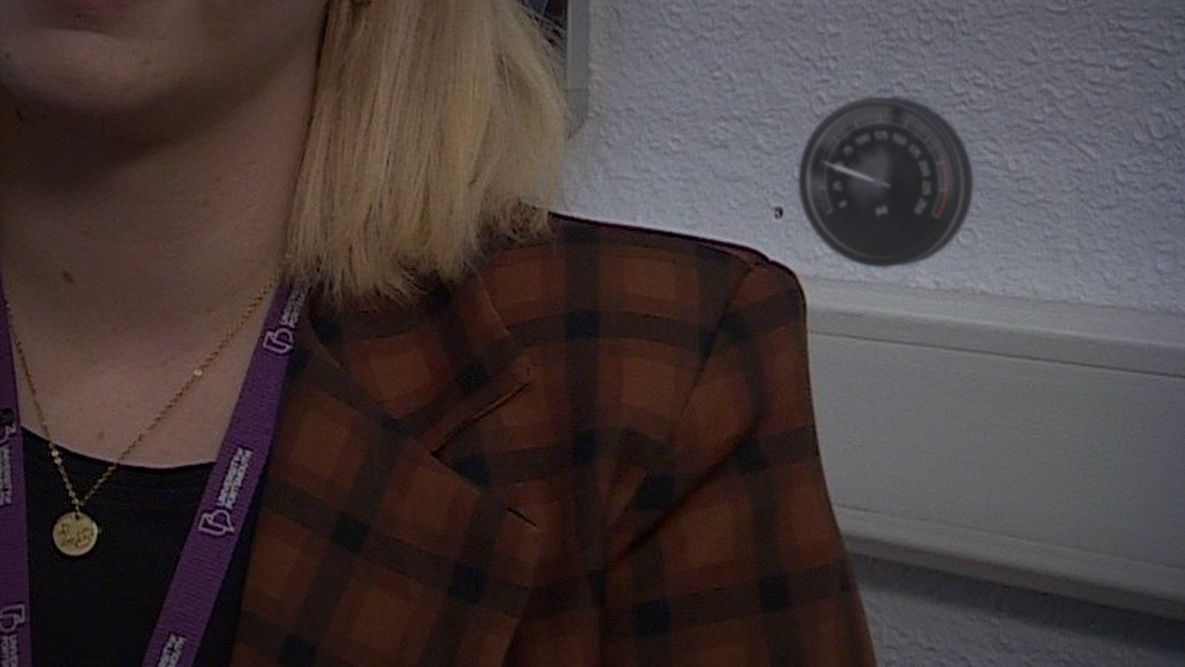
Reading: 50
